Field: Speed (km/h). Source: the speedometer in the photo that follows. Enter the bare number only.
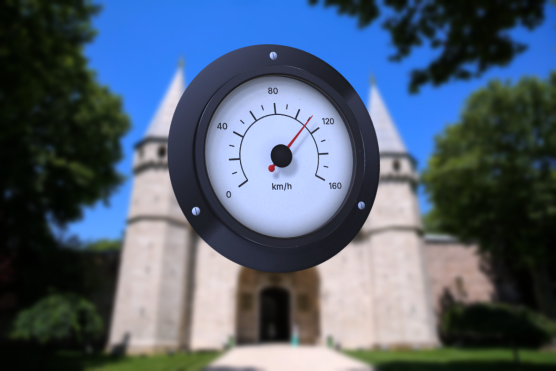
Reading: 110
